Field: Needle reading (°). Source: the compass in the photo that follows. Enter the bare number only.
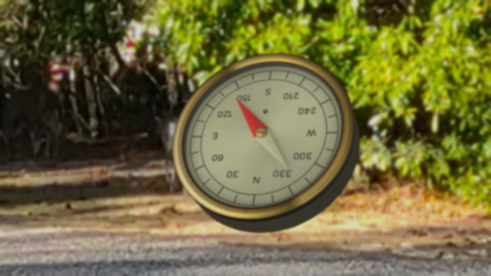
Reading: 142.5
